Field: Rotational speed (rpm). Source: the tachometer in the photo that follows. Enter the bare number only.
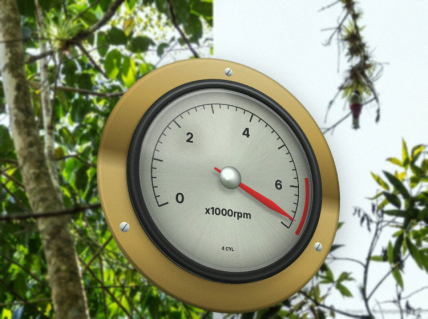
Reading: 6800
